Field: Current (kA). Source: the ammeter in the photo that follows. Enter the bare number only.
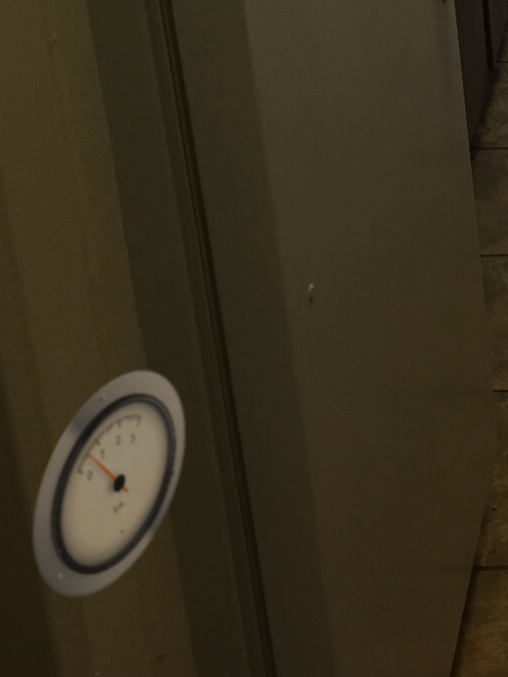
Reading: 0.5
